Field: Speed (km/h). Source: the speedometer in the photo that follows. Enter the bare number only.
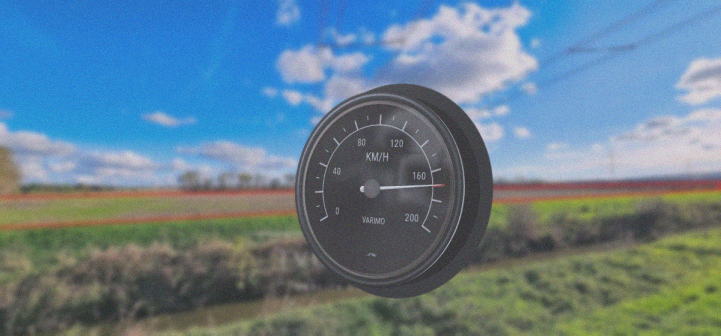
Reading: 170
